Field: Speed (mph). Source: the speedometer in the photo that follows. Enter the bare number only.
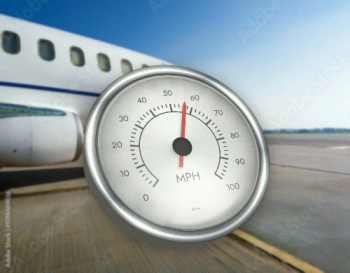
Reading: 56
